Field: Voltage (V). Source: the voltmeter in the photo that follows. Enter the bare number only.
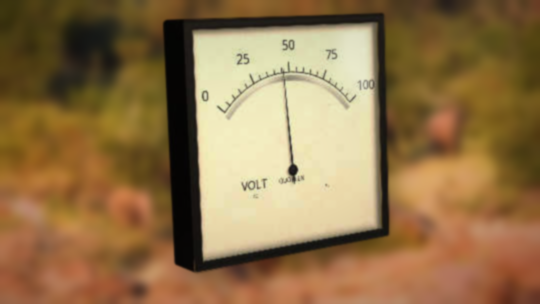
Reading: 45
